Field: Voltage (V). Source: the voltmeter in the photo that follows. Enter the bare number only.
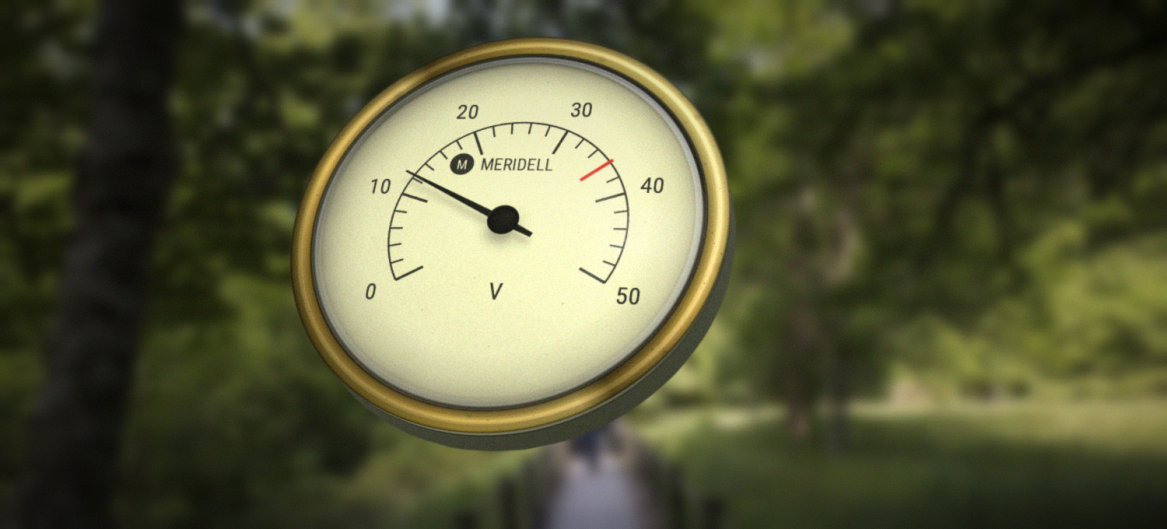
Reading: 12
